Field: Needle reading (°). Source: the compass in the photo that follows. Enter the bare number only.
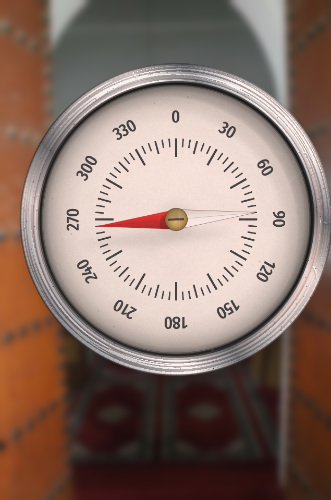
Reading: 265
